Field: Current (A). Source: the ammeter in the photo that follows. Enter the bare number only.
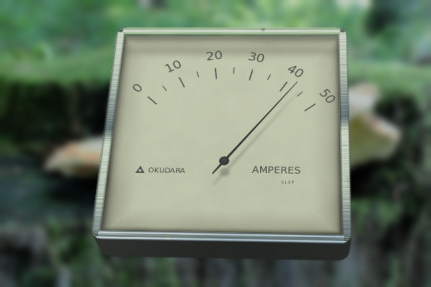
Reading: 42.5
